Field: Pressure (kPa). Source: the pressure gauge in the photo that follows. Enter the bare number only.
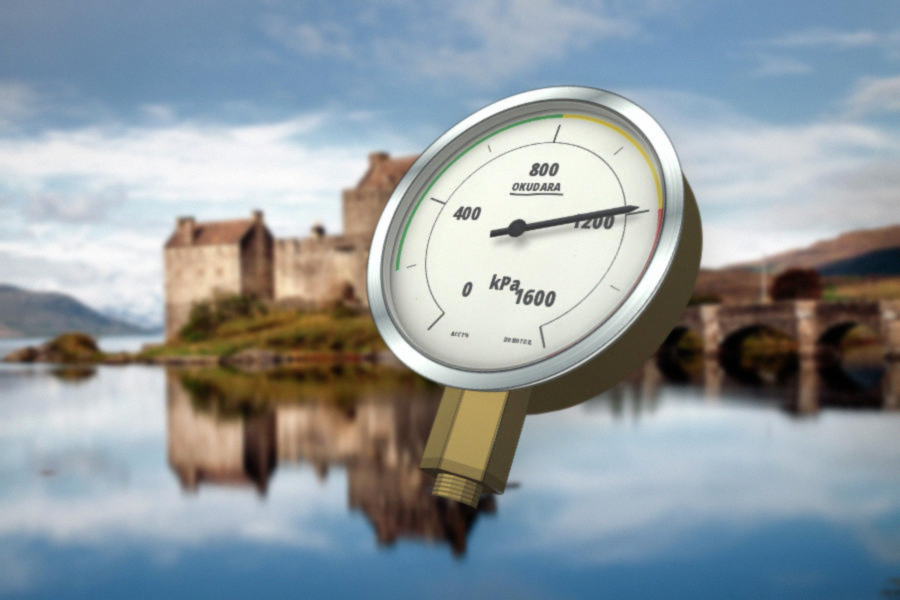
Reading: 1200
